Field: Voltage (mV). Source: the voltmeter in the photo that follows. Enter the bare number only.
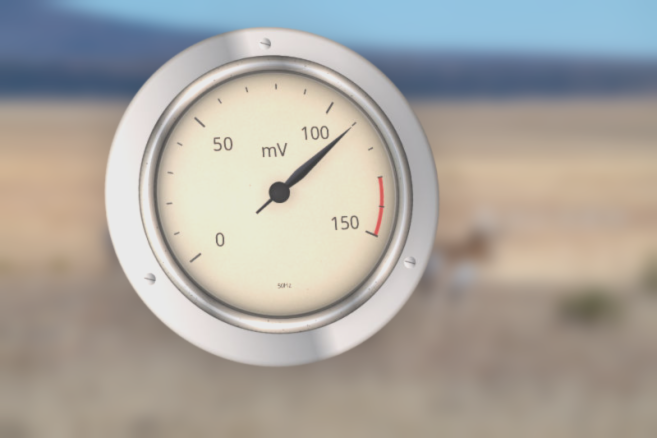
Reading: 110
